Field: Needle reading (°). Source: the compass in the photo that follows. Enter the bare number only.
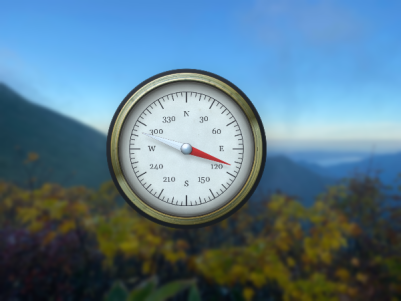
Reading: 110
